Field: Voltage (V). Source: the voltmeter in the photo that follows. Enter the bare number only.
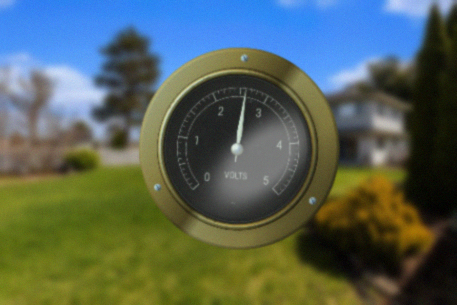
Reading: 2.6
